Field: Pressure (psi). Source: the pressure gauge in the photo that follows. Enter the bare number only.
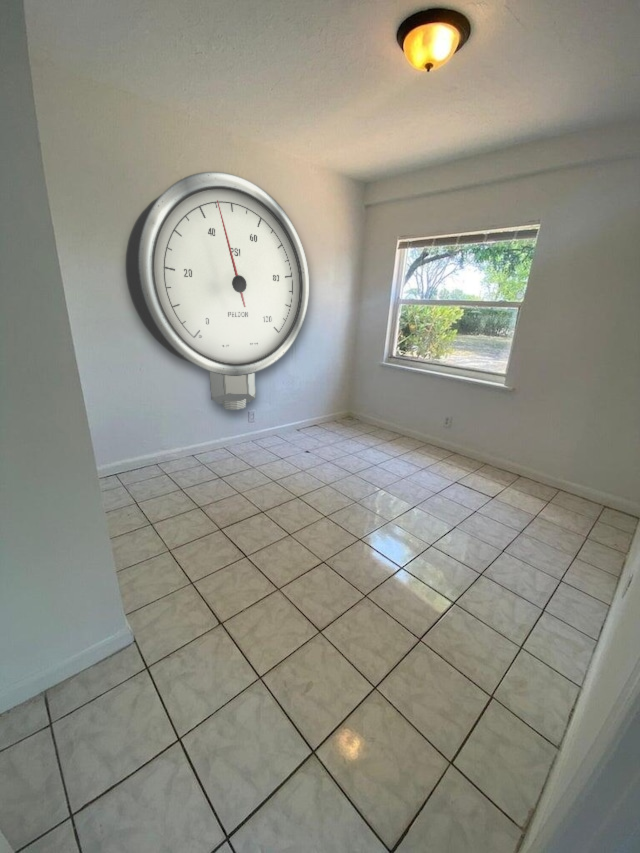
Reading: 45
